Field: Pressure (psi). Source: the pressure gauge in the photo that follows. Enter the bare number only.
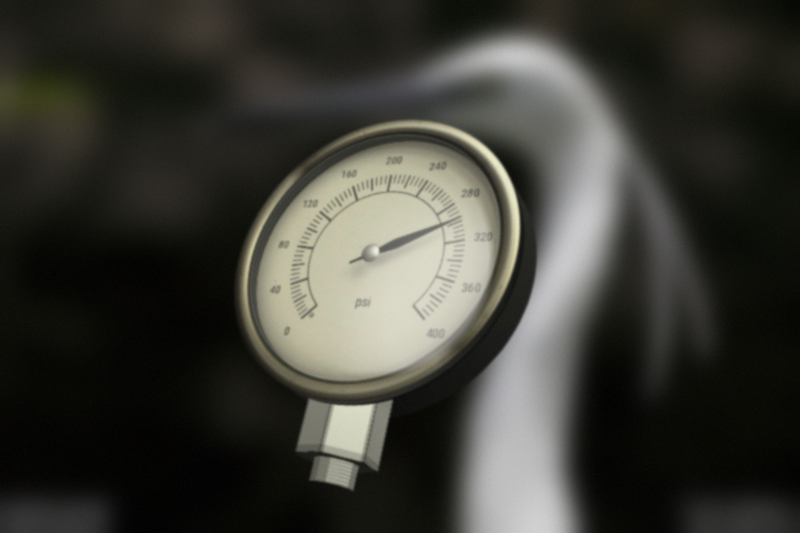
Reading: 300
